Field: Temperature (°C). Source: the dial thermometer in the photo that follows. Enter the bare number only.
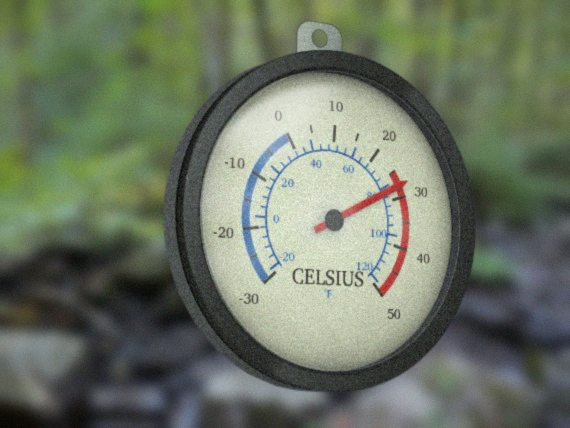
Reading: 27.5
